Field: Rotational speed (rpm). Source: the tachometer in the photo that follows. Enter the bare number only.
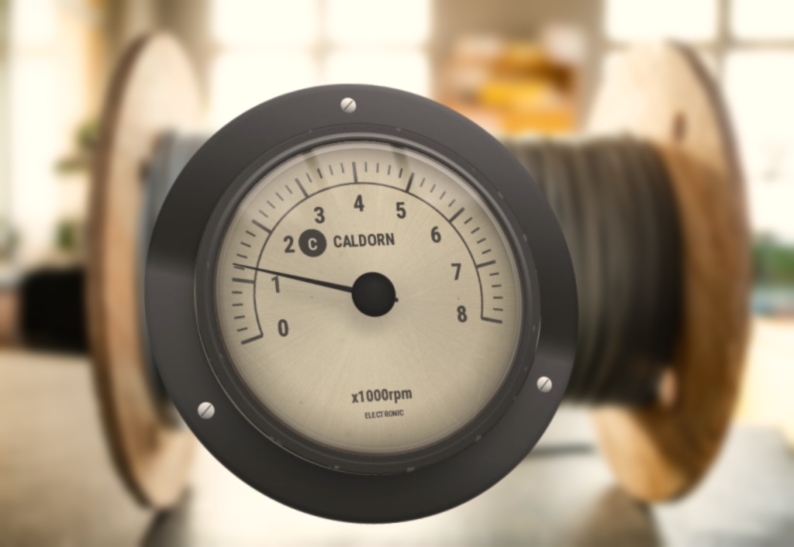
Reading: 1200
